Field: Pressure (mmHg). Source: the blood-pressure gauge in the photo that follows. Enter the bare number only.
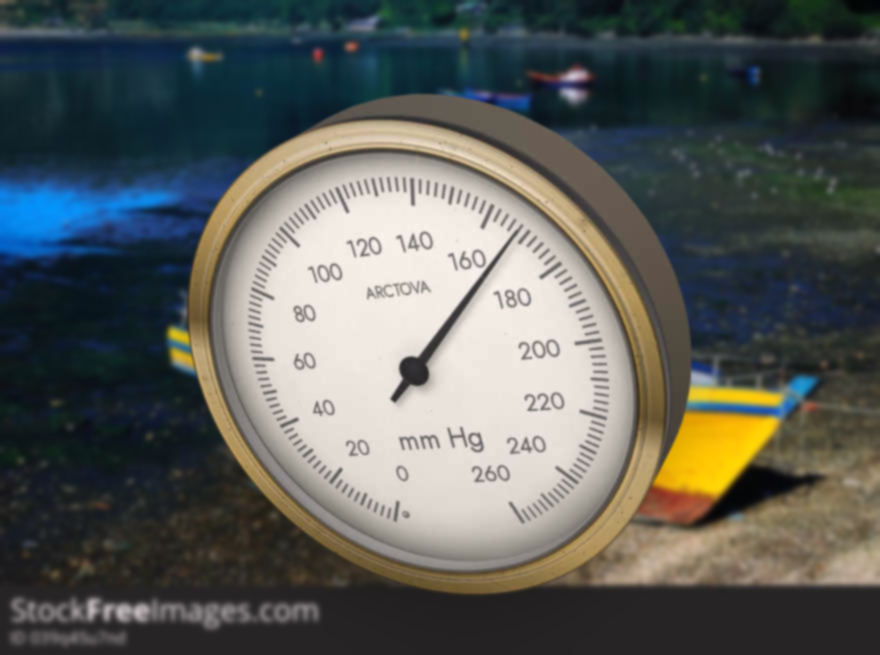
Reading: 168
